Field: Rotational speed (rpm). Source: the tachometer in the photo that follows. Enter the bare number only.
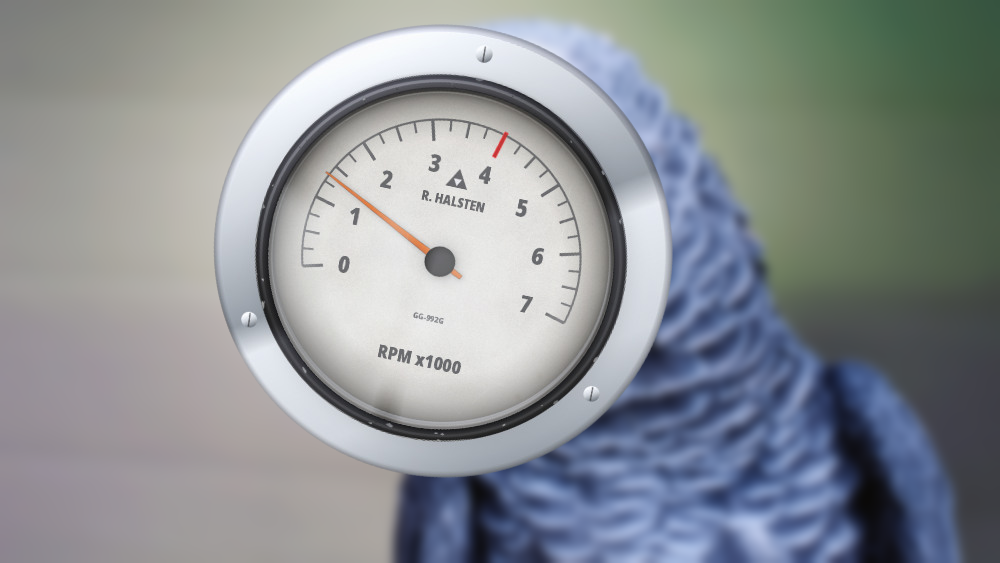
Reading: 1375
